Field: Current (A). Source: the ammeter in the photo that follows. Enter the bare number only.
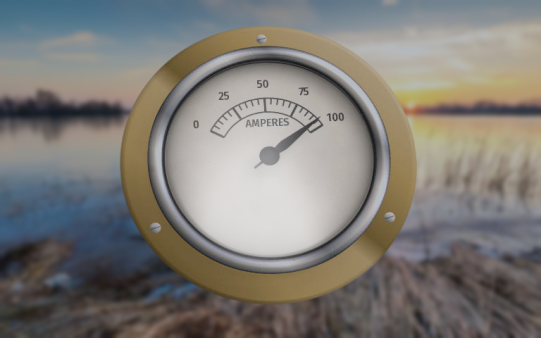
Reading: 95
